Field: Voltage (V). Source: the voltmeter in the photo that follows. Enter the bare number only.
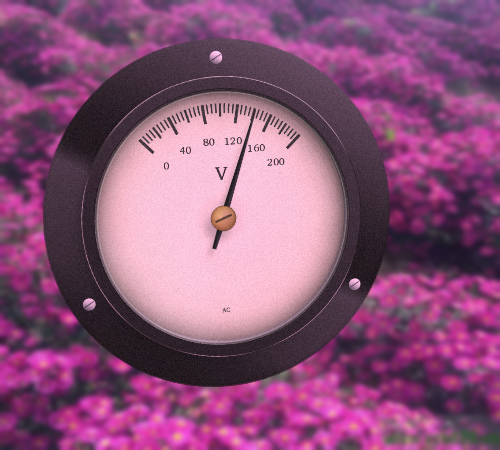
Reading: 140
